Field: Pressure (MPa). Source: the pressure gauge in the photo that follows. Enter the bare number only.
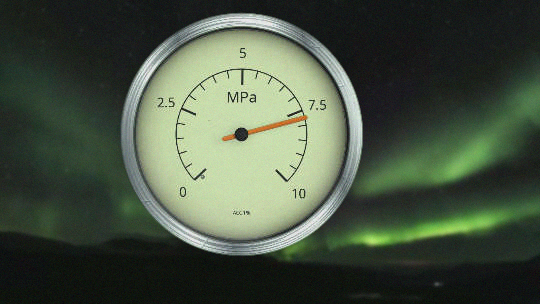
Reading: 7.75
